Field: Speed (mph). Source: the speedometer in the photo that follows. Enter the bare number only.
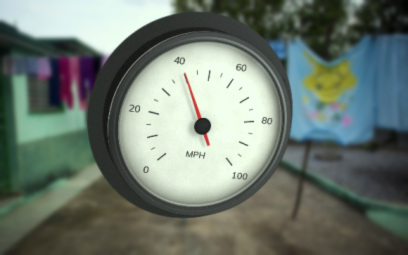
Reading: 40
